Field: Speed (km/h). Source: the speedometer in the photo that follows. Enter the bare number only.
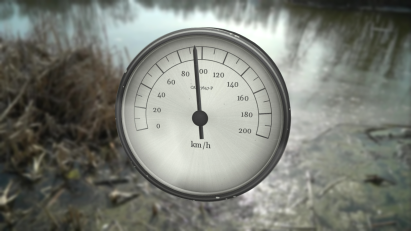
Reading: 95
